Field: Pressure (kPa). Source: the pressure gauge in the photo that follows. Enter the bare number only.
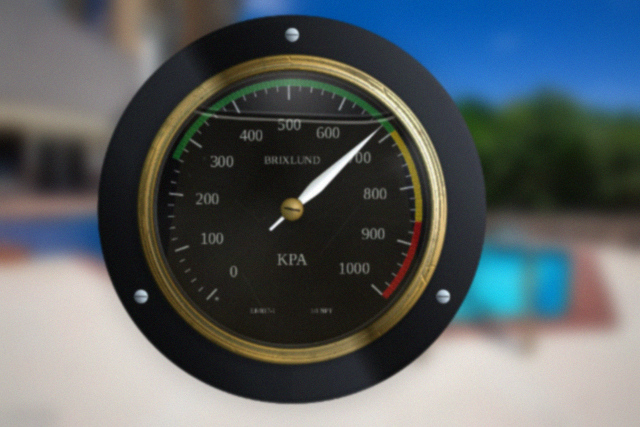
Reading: 680
